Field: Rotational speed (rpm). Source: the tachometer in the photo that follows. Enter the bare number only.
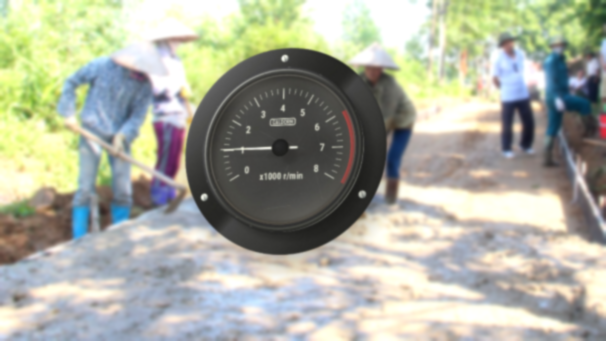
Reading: 1000
